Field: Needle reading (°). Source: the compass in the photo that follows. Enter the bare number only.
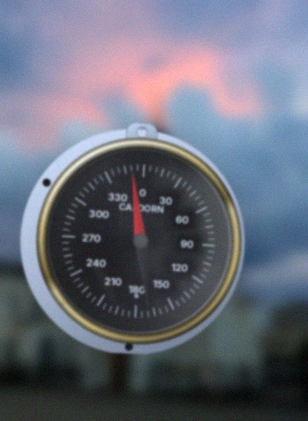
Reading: 350
